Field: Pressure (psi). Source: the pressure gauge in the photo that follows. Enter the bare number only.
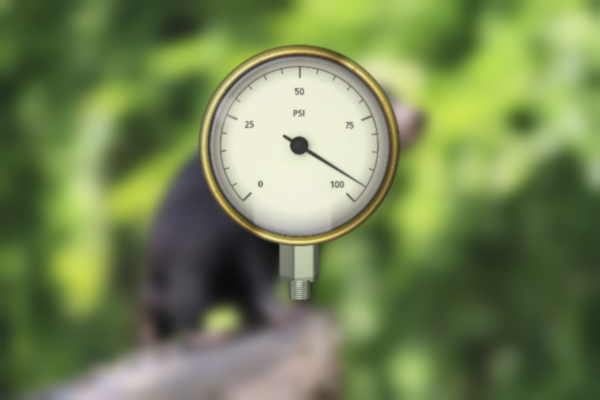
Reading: 95
